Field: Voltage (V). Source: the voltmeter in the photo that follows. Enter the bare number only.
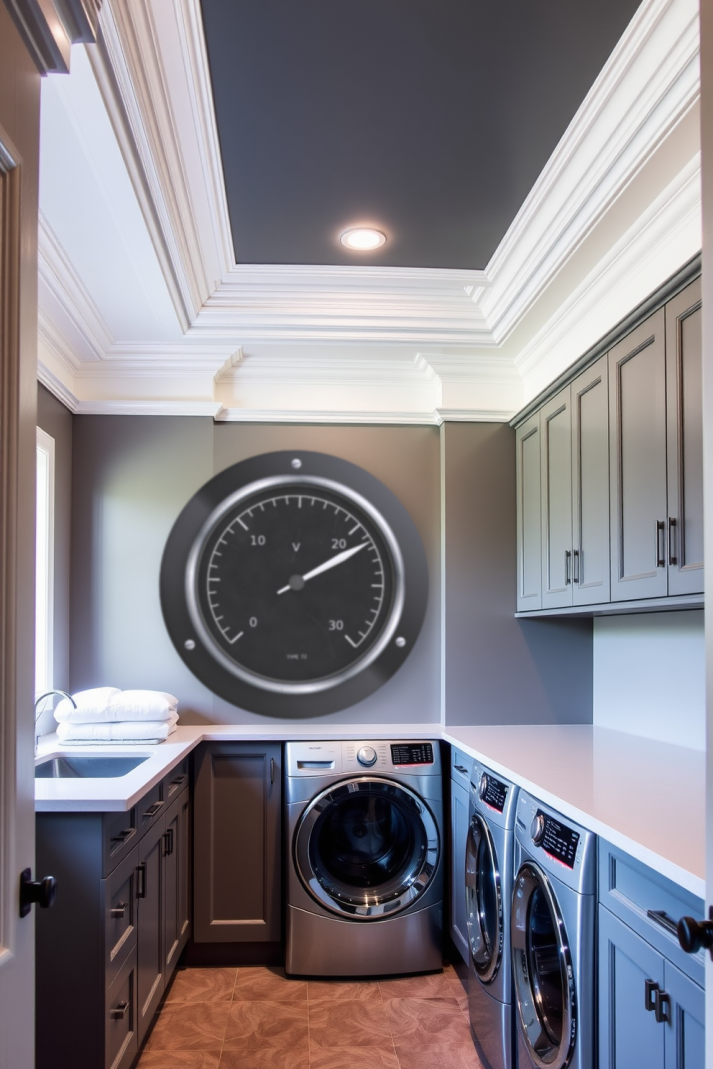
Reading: 21.5
